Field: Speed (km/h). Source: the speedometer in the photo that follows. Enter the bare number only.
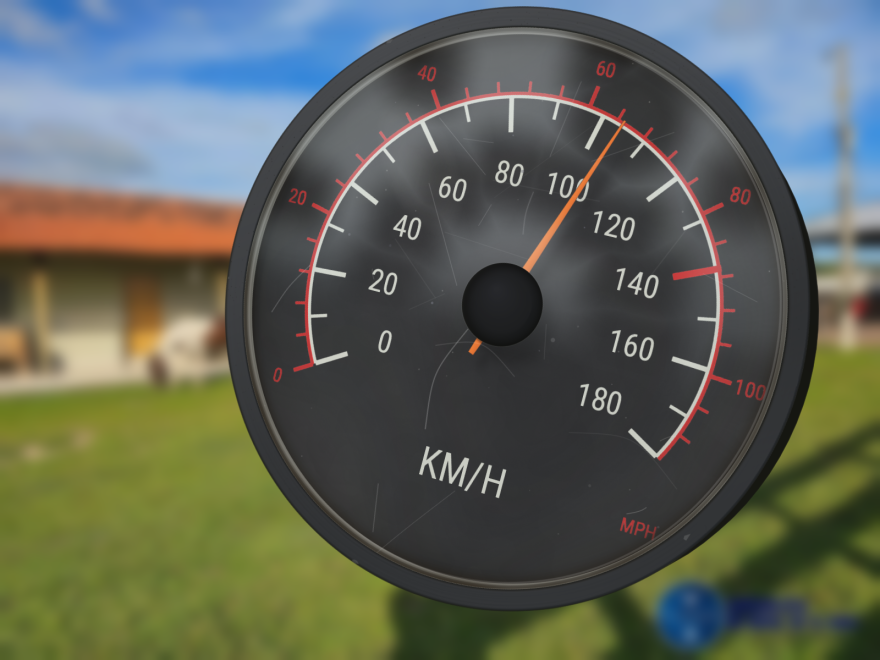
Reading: 105
